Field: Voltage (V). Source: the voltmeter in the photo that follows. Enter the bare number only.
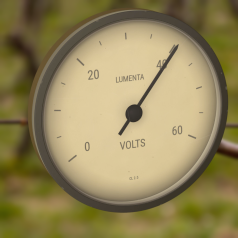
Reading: 40
